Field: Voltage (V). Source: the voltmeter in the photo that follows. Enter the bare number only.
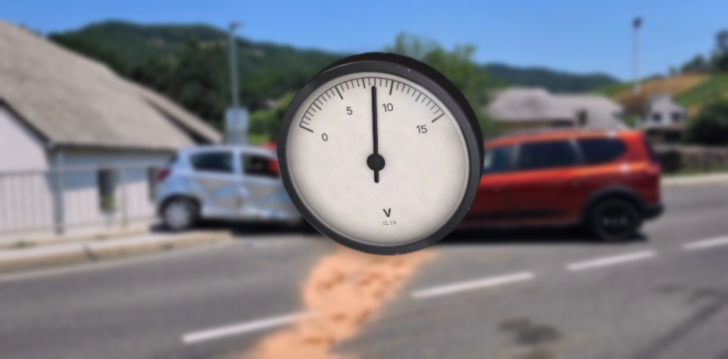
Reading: 8.5
